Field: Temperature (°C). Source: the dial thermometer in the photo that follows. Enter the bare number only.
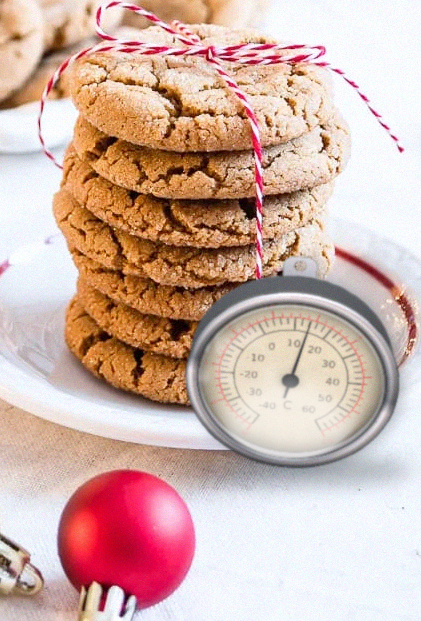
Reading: 14
